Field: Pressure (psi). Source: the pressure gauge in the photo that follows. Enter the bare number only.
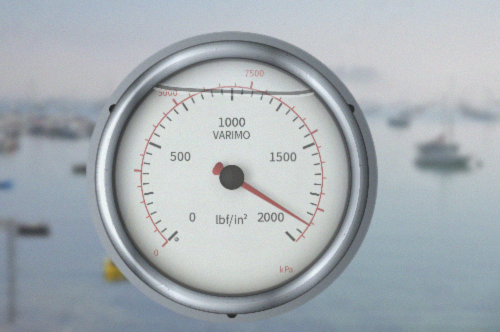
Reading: 1900
